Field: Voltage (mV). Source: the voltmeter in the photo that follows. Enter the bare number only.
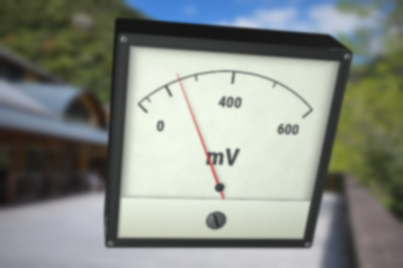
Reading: 250
